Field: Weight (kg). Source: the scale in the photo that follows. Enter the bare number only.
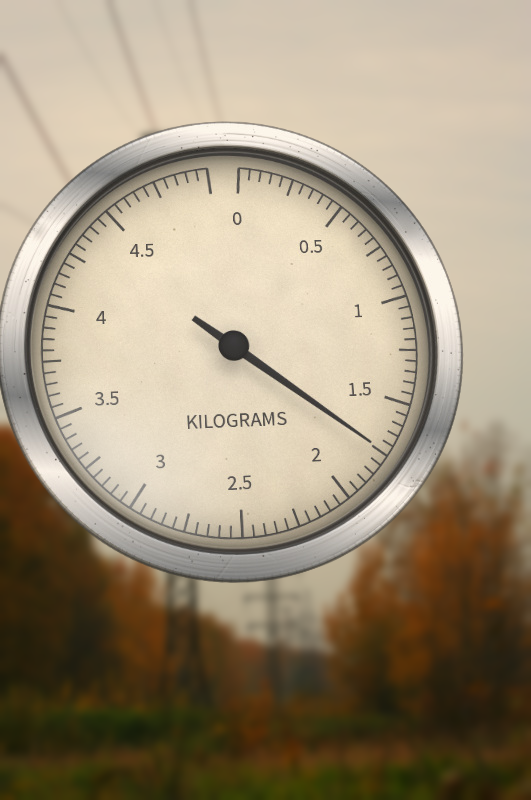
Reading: 1.75
